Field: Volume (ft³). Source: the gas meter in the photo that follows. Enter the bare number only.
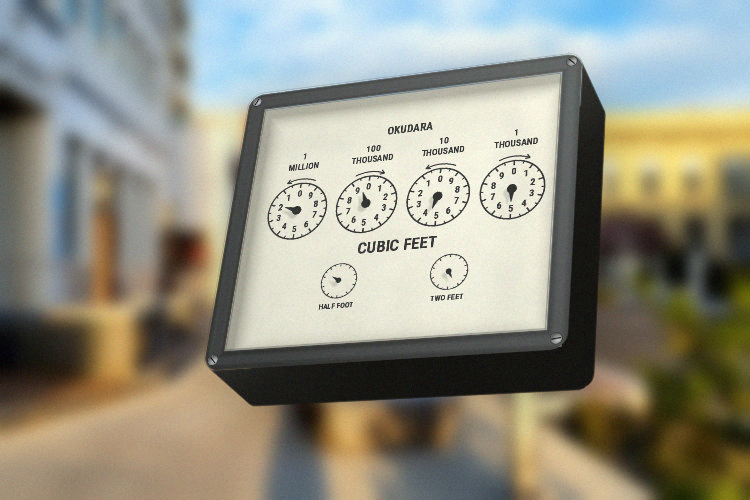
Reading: 194500
